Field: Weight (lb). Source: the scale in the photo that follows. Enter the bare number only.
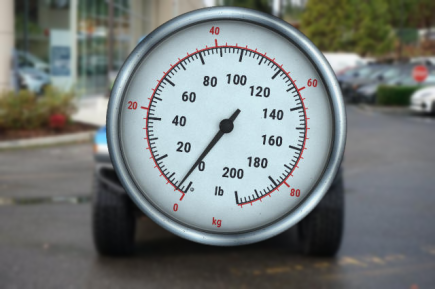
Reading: 4
